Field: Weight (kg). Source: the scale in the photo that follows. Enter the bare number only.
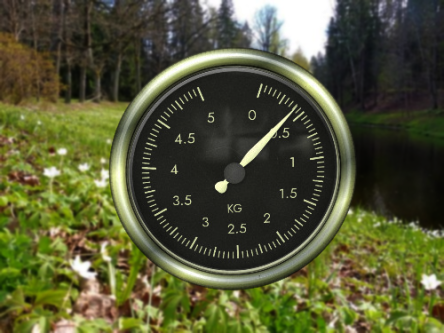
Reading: 0.4
